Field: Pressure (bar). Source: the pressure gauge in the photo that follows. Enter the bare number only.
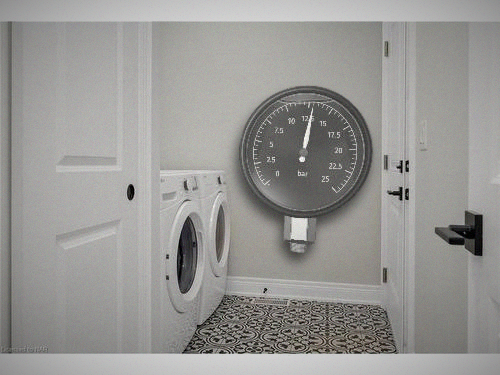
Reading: 13
